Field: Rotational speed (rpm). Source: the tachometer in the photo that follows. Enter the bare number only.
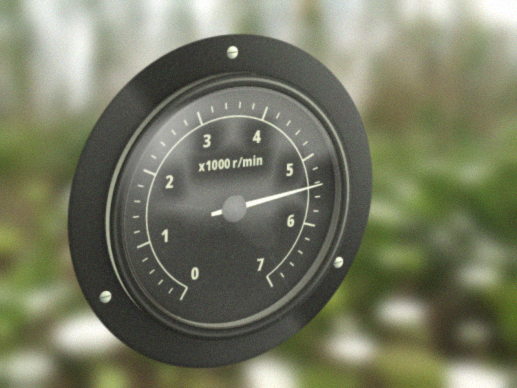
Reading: 5400
